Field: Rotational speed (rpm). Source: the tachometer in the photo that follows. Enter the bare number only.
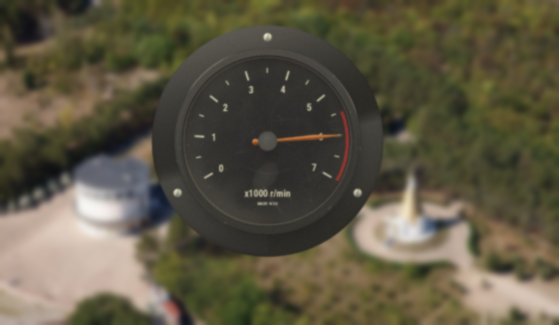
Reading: 6000
